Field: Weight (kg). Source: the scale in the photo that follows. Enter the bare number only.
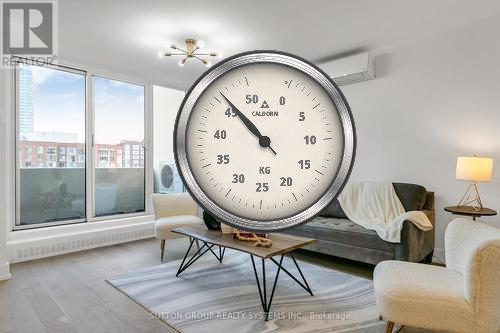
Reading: 46
